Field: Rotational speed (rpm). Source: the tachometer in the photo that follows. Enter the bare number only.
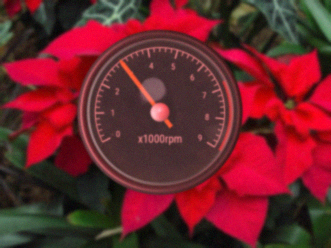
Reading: 3000
